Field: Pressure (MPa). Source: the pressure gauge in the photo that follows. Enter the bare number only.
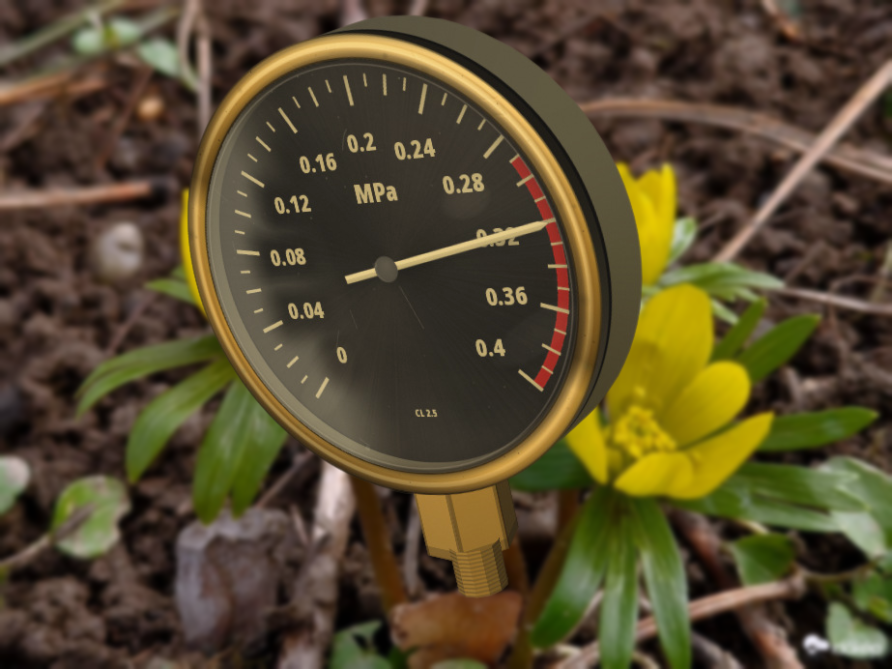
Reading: 0.32
